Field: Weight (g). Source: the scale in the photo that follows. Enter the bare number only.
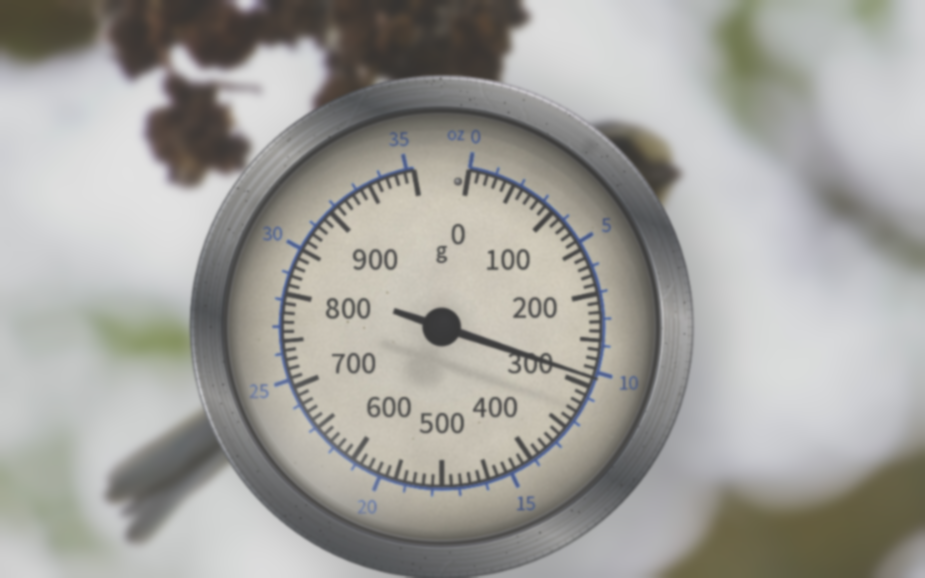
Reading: 290
